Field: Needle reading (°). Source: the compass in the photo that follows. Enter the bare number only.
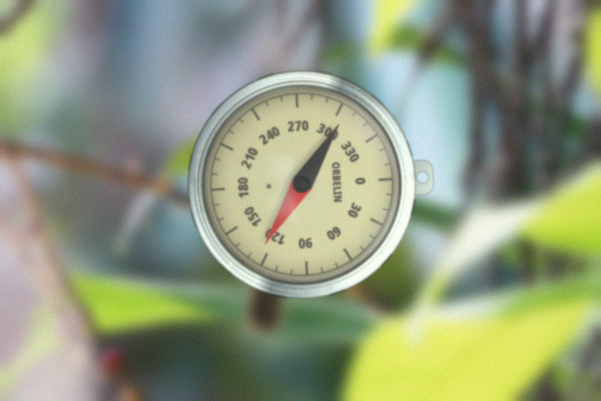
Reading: 125
